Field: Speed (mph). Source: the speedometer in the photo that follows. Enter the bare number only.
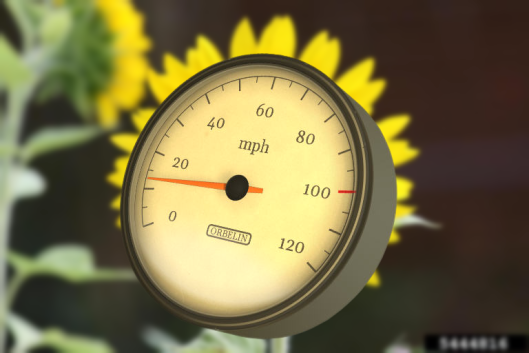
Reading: 12.5
